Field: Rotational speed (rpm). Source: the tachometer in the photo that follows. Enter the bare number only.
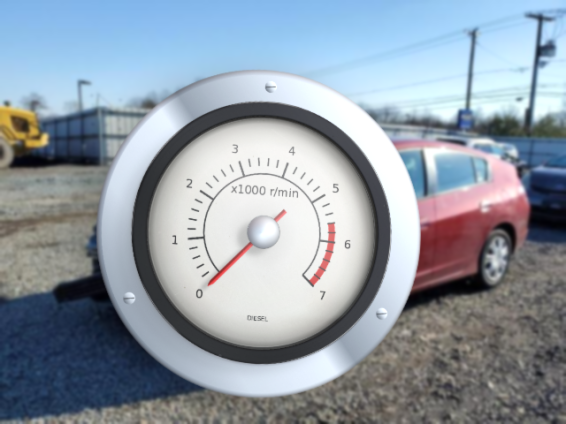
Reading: 0
